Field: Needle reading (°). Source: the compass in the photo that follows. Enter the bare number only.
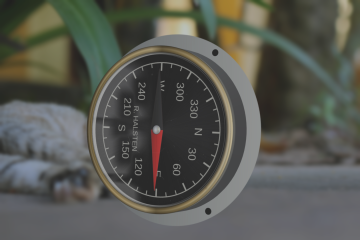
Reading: 90
